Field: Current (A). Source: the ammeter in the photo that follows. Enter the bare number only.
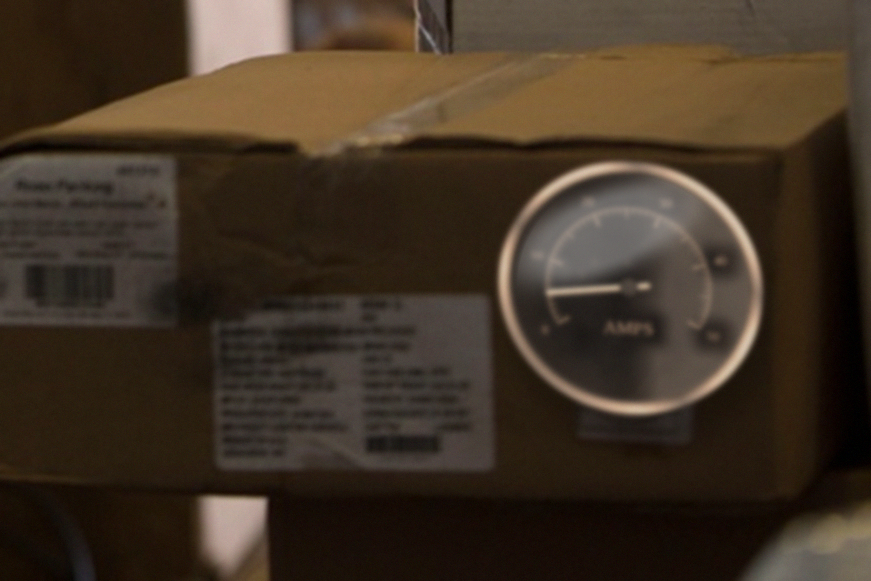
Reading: 5
